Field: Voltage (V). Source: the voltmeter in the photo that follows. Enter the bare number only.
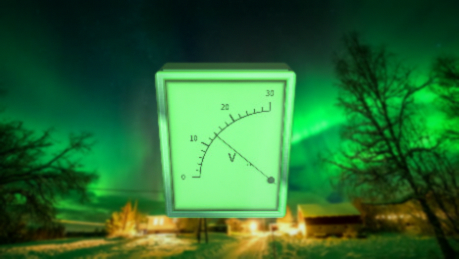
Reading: 14
